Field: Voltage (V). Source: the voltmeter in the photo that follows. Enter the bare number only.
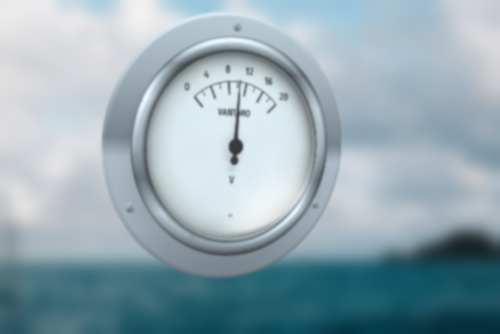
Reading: 10
